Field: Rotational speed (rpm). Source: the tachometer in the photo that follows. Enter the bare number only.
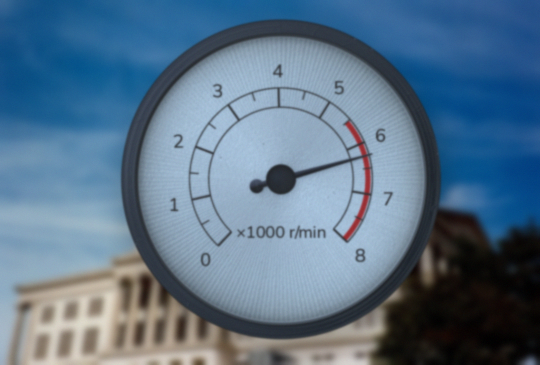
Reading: 6250
